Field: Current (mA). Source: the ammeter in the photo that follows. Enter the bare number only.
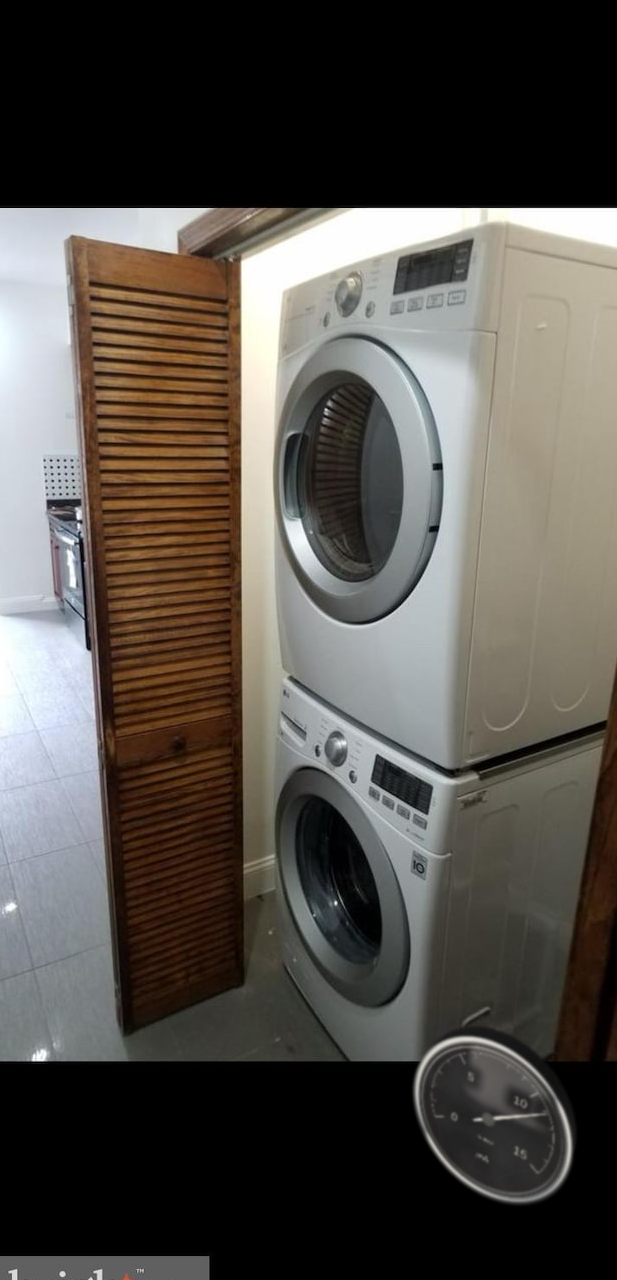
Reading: 11
